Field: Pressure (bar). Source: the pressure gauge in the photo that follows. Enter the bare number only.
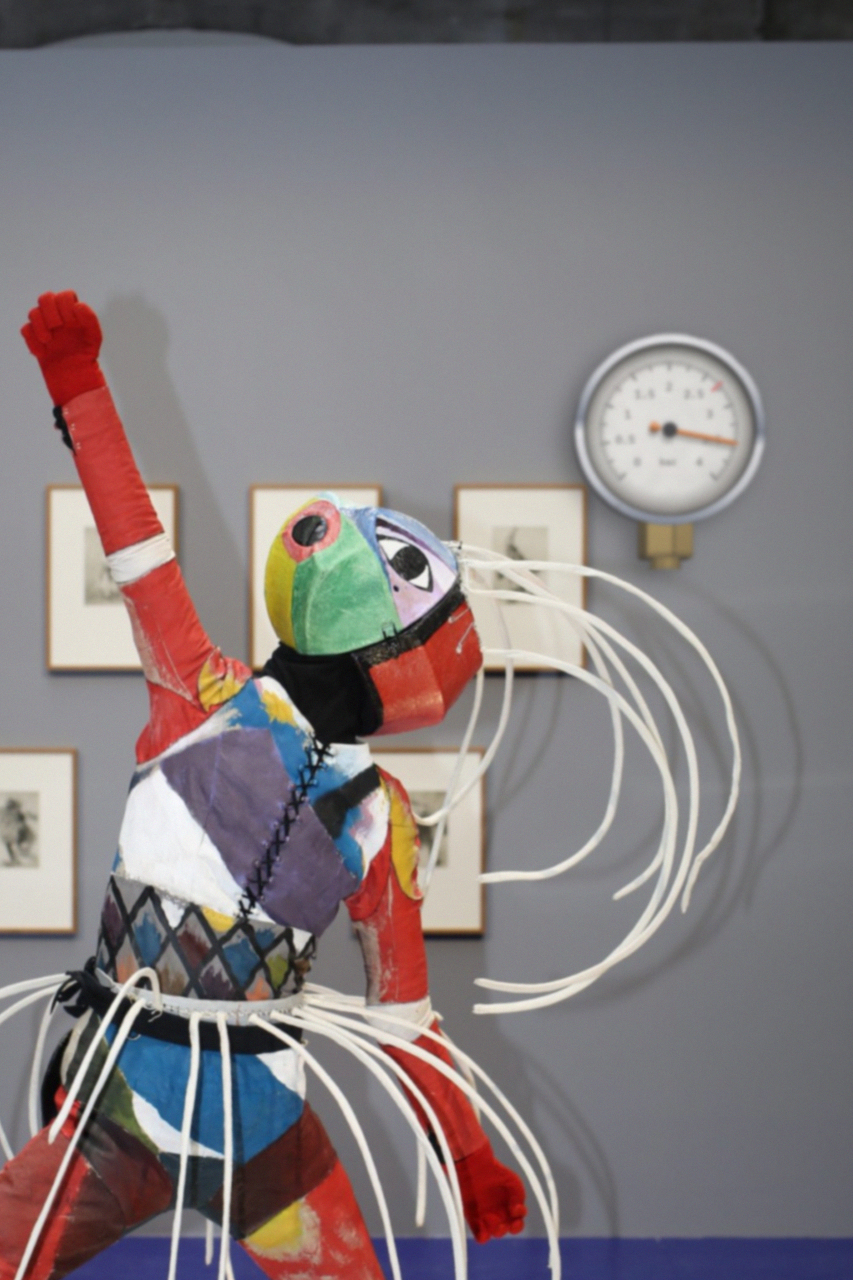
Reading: 3.5
